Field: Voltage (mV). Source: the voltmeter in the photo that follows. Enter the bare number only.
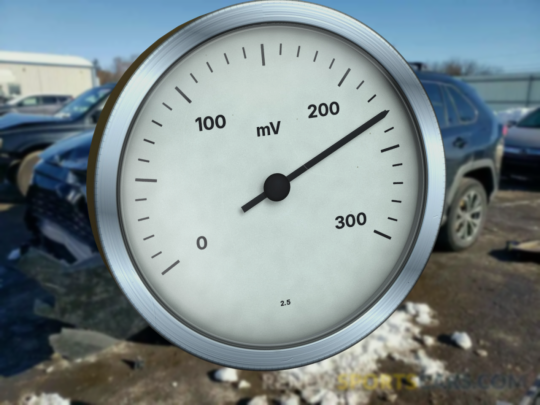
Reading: 230
